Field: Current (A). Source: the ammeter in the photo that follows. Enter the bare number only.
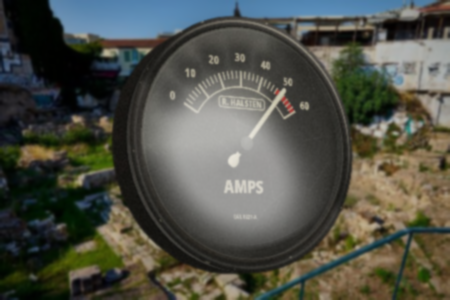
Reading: 50
